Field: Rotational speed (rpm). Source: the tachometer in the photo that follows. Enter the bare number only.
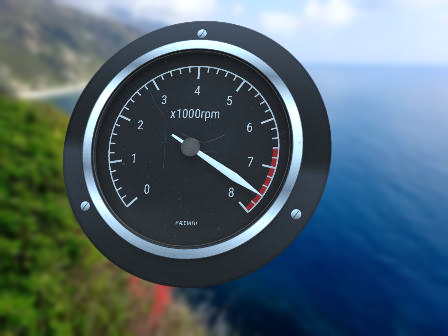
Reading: 7600
